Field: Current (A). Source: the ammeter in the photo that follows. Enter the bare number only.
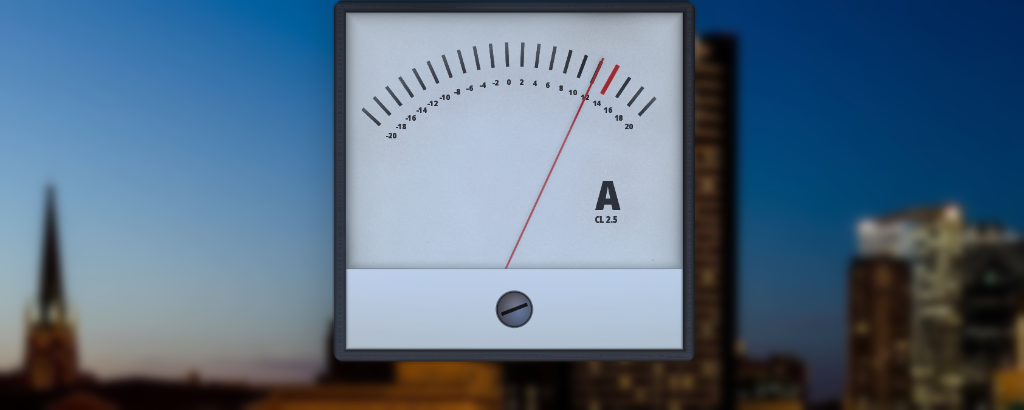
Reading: 12
